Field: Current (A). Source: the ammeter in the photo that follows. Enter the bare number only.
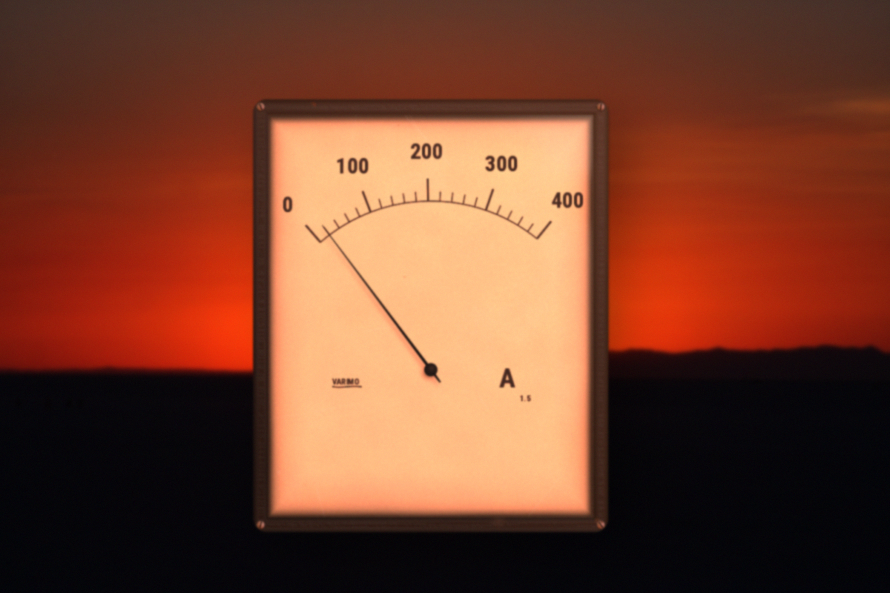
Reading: 20
